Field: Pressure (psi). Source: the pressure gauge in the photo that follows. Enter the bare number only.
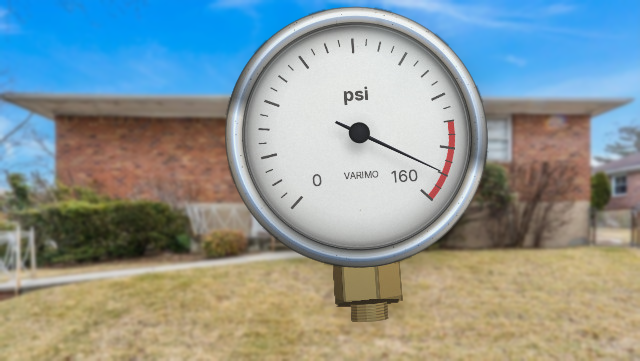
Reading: 150
